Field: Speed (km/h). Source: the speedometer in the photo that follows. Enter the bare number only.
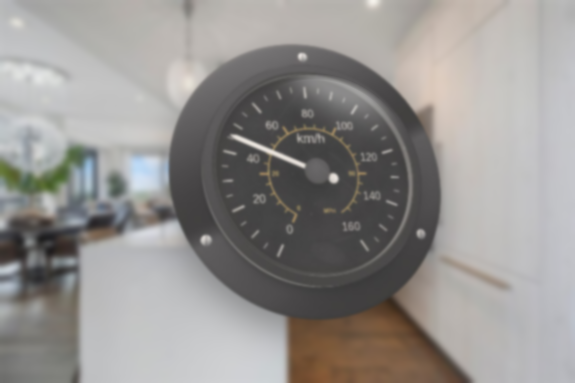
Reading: 45
